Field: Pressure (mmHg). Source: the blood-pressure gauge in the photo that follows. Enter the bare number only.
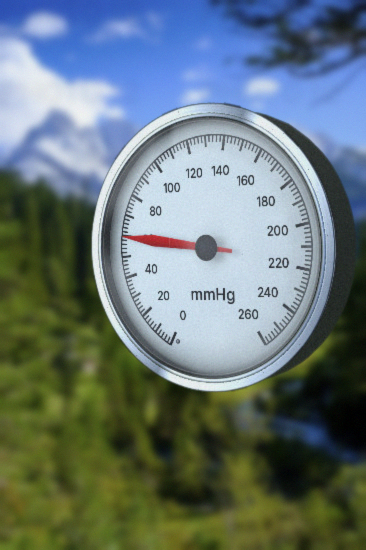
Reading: 60
